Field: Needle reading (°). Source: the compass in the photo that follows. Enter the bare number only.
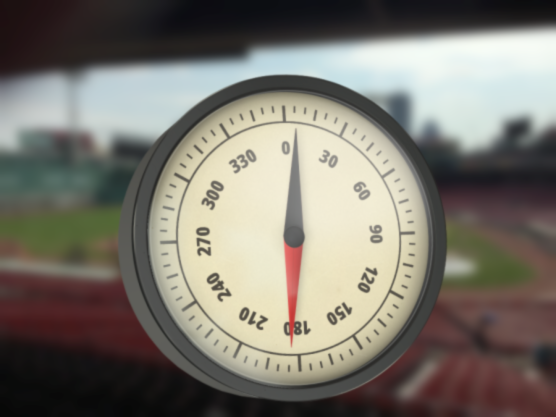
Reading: 185
